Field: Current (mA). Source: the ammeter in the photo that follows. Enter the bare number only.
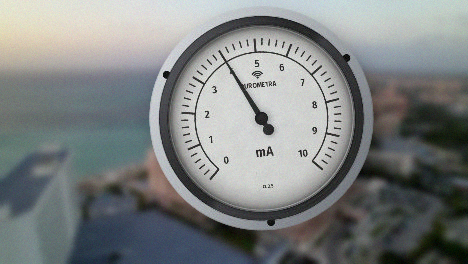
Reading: 4
